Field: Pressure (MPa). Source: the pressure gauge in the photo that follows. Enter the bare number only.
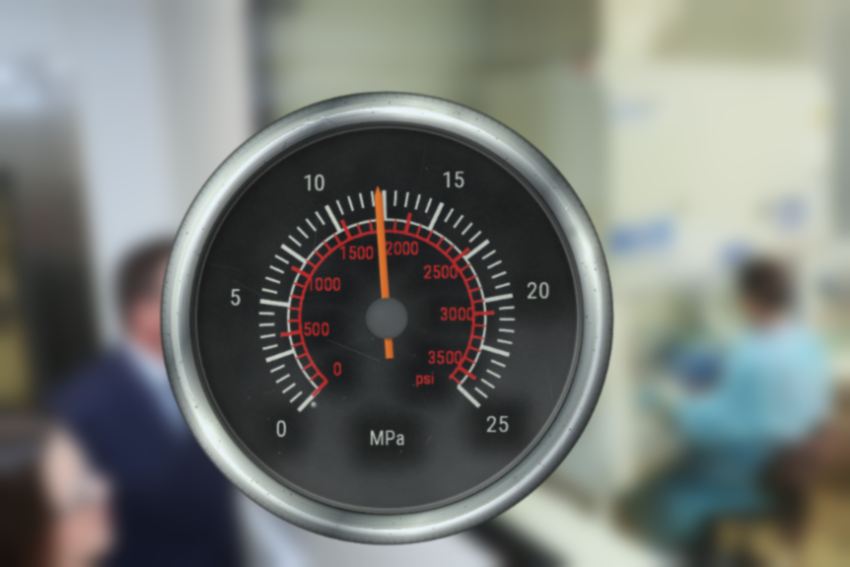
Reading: 12.25
